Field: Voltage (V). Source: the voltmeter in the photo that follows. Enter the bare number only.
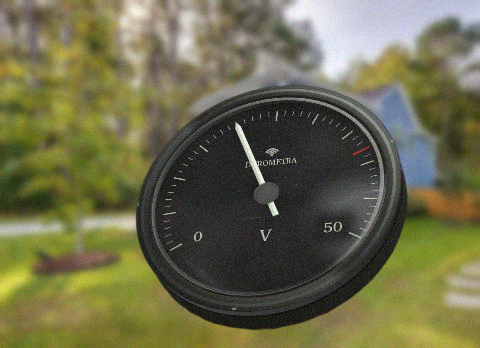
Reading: 20
